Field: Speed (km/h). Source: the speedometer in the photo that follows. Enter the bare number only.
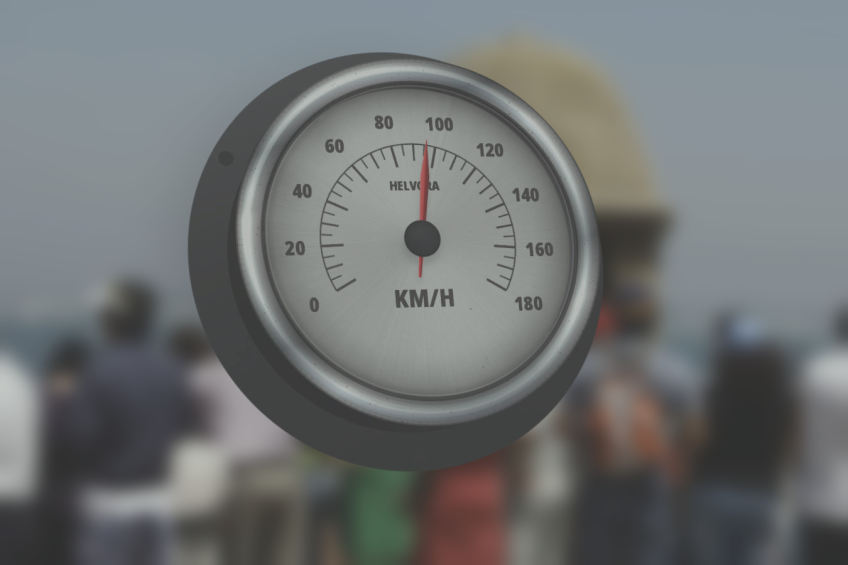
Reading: 95
